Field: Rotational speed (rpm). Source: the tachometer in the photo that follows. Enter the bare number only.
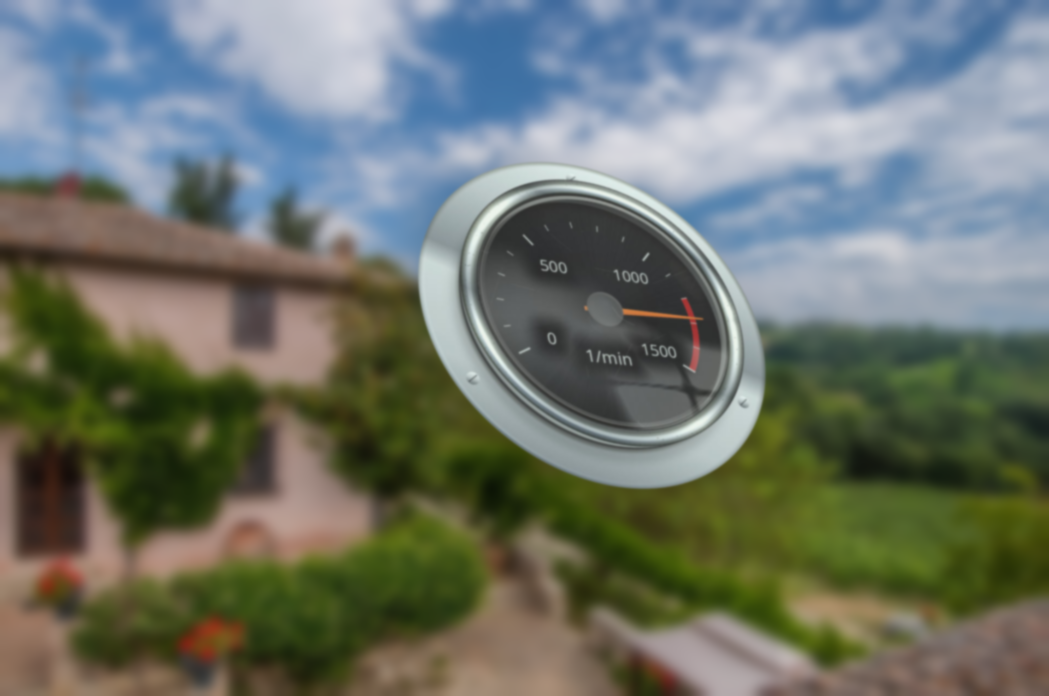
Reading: 1300
